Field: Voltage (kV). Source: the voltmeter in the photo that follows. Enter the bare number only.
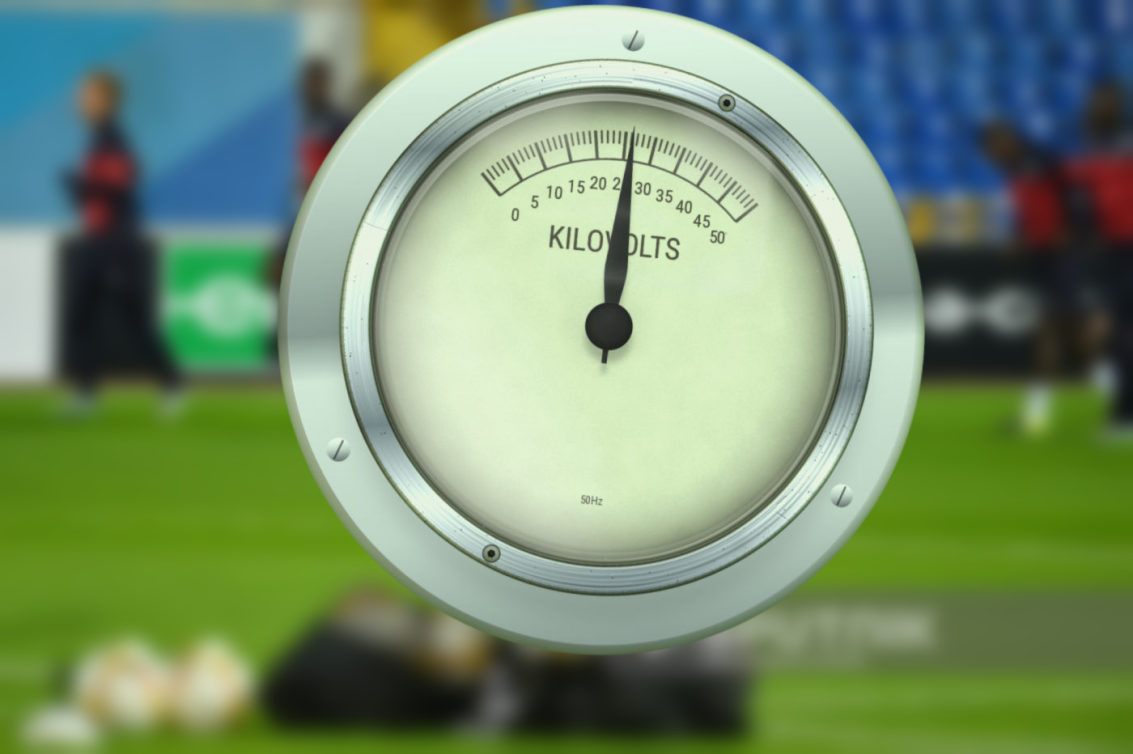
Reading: 26
